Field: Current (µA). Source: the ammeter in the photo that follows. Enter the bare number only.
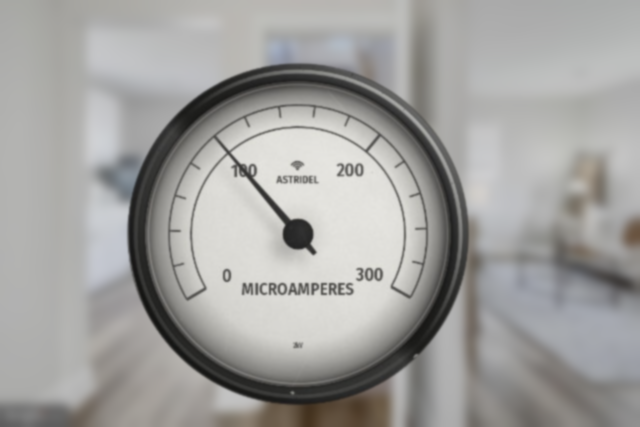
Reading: 100
